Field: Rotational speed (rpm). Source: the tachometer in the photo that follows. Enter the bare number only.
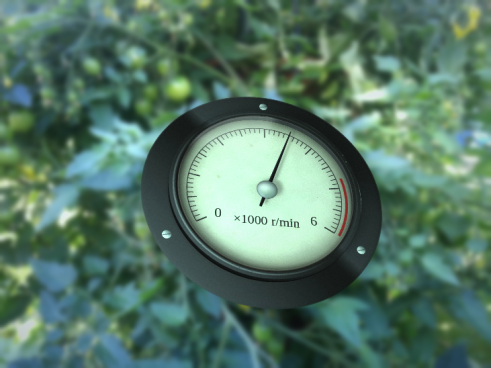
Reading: 3500
